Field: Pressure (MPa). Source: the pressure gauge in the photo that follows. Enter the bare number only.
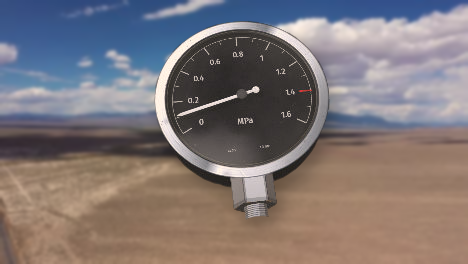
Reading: 0.1
